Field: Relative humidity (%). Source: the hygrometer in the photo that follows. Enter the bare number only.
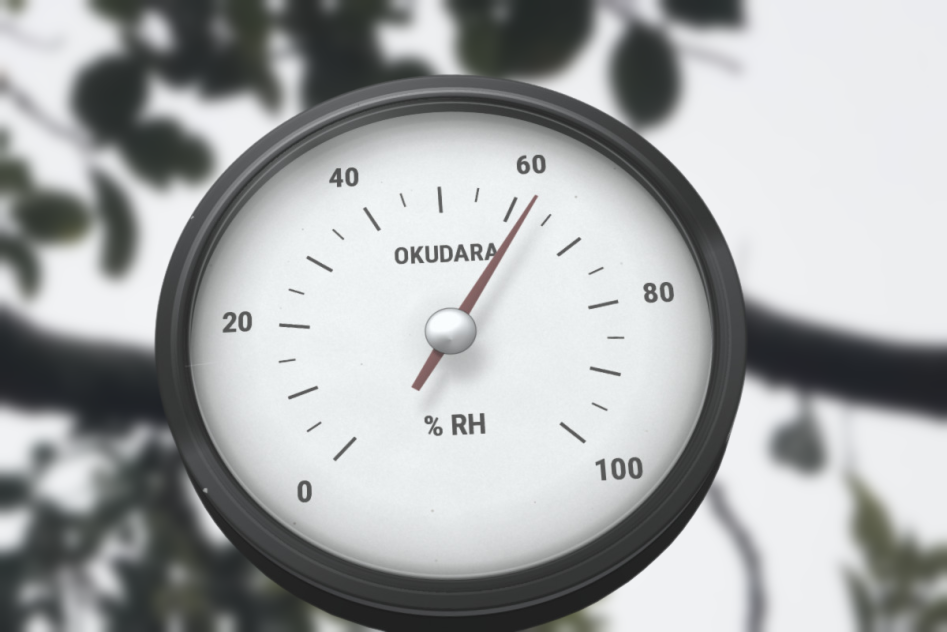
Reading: 62.5
